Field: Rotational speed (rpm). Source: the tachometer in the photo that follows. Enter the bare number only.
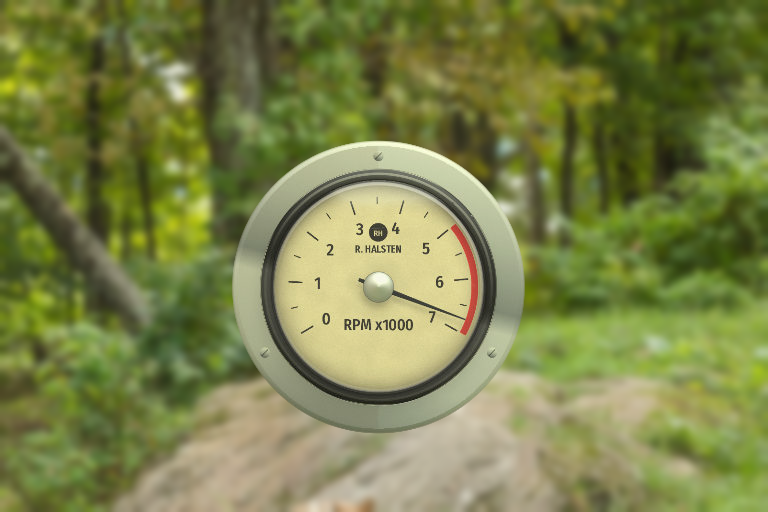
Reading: 6750
